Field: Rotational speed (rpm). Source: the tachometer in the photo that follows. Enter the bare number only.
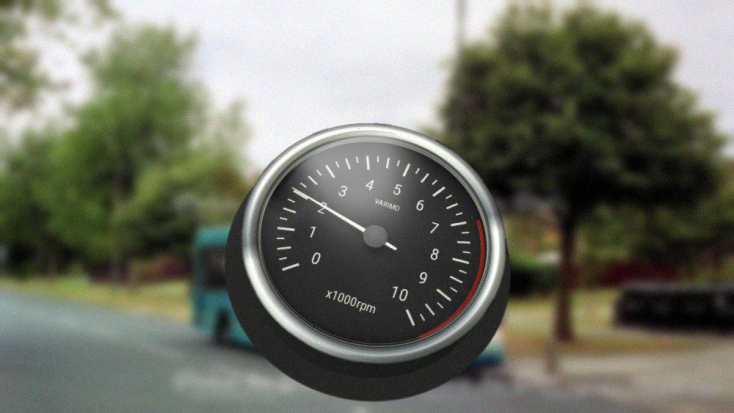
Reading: 2000
